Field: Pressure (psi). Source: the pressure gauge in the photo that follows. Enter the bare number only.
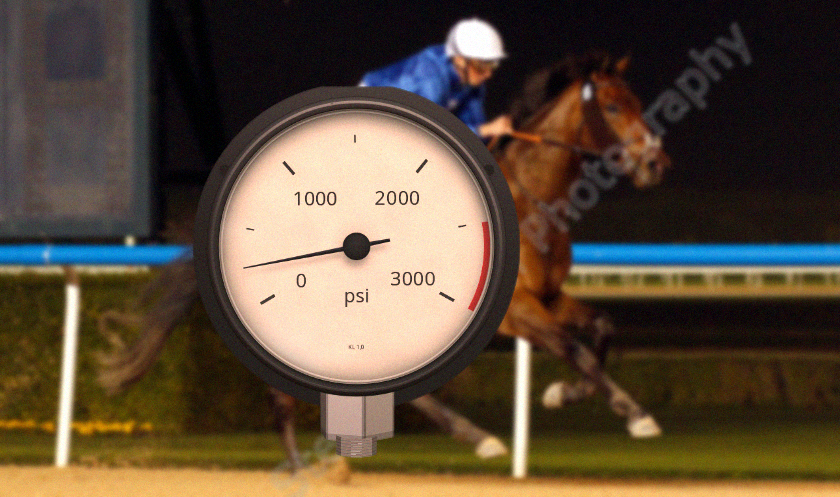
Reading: 250
